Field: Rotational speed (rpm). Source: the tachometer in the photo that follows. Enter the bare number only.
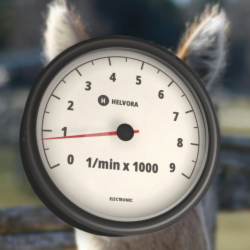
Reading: 750
